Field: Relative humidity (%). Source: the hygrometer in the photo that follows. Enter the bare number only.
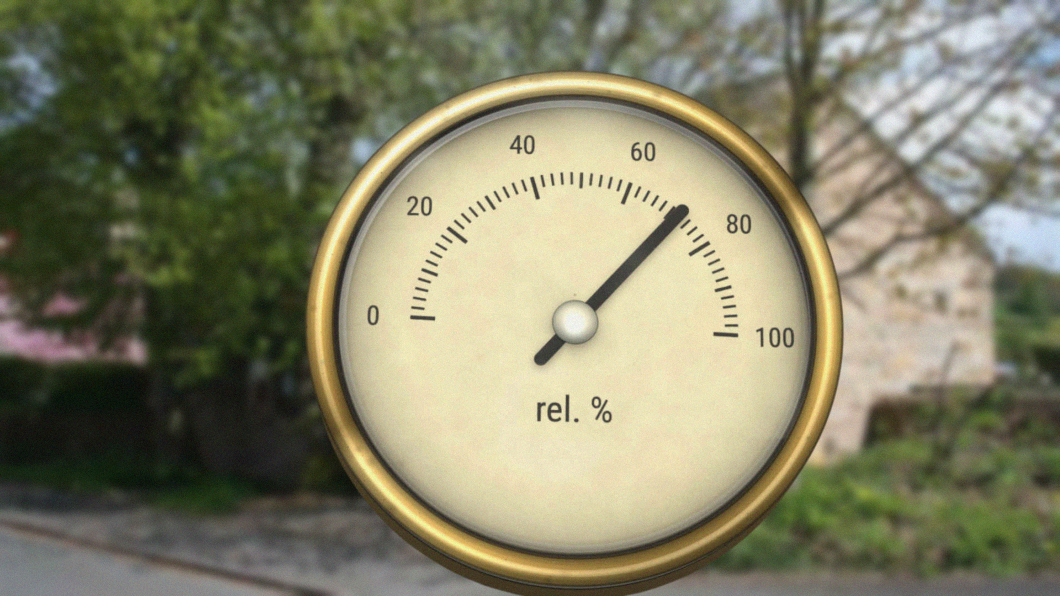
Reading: 72
